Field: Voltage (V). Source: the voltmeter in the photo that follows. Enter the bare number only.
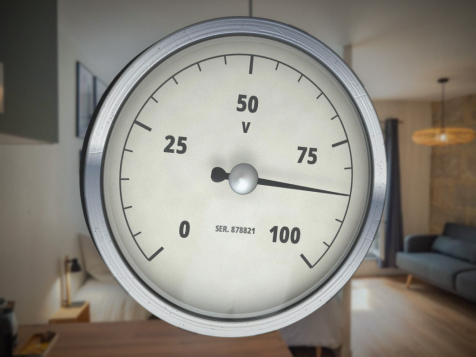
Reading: 85
